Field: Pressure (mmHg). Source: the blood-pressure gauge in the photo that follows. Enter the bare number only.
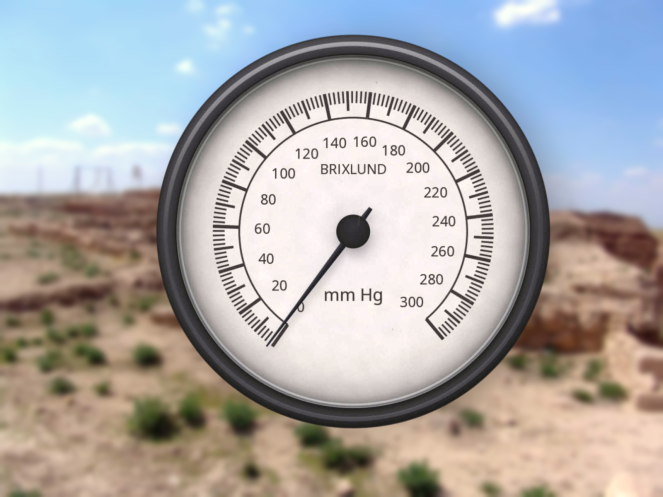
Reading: 2
